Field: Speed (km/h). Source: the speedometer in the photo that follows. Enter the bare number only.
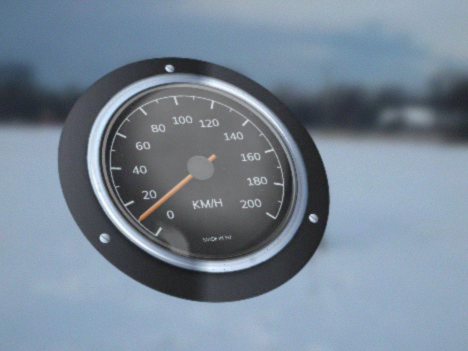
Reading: 10
